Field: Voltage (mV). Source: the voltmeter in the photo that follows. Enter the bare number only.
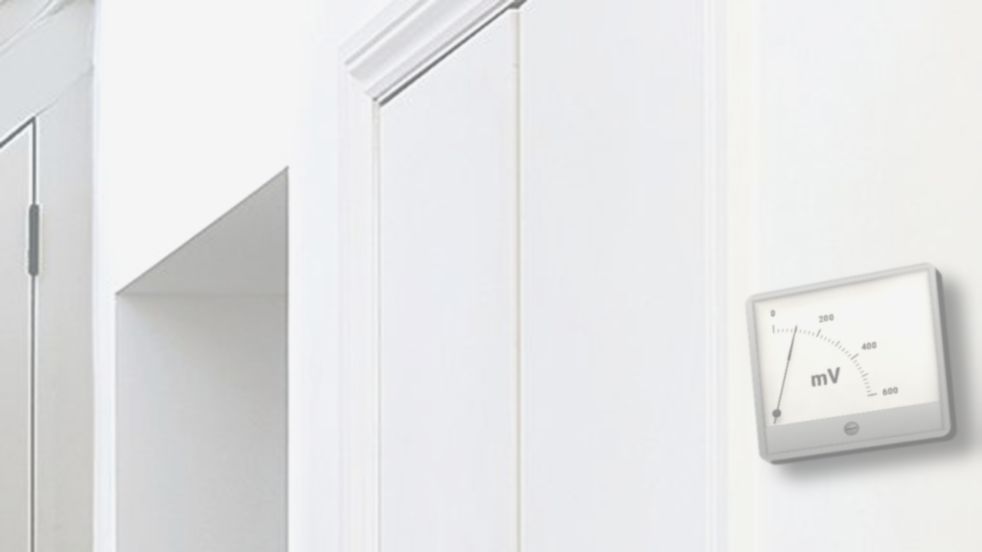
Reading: 100
